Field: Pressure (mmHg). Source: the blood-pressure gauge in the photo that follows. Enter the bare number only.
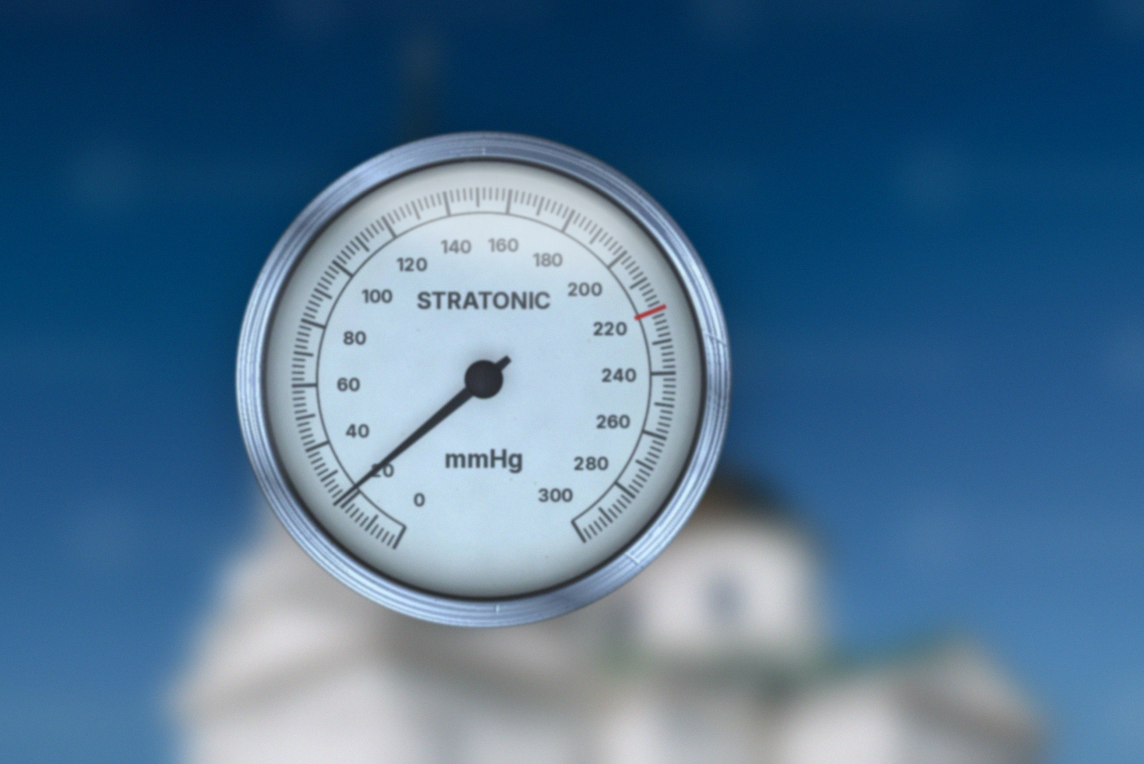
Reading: 22
